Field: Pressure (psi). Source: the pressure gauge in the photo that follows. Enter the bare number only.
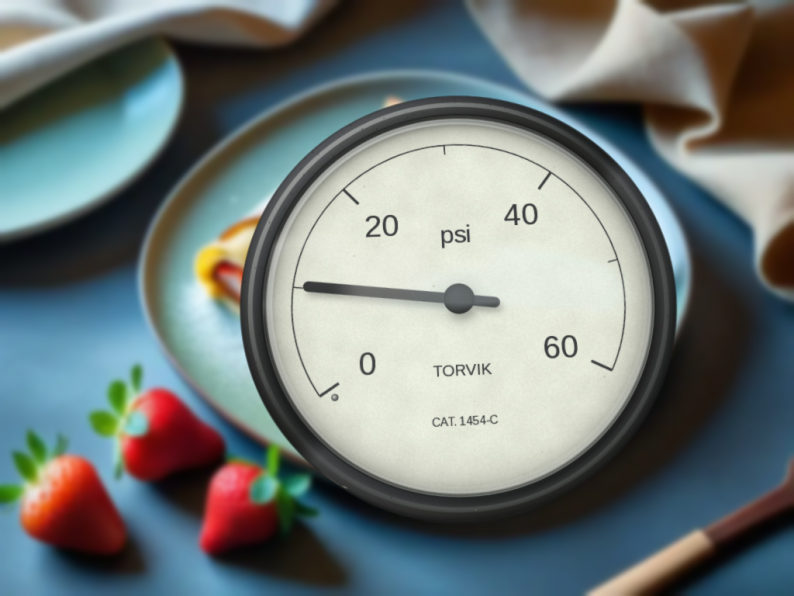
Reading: 10
